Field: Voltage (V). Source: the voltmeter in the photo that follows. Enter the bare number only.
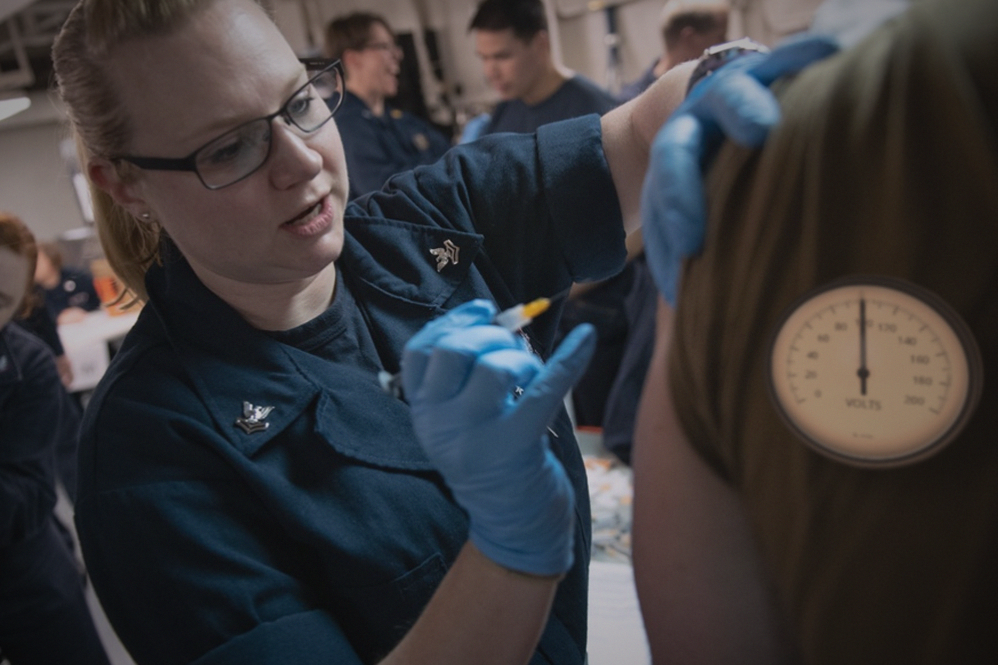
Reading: 100
